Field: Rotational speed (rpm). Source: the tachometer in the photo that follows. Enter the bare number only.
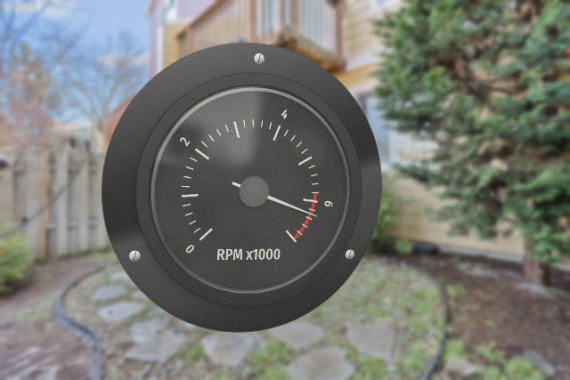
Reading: 6300
